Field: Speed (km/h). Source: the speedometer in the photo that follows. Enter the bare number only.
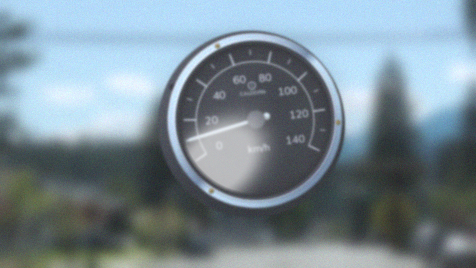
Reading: 10
